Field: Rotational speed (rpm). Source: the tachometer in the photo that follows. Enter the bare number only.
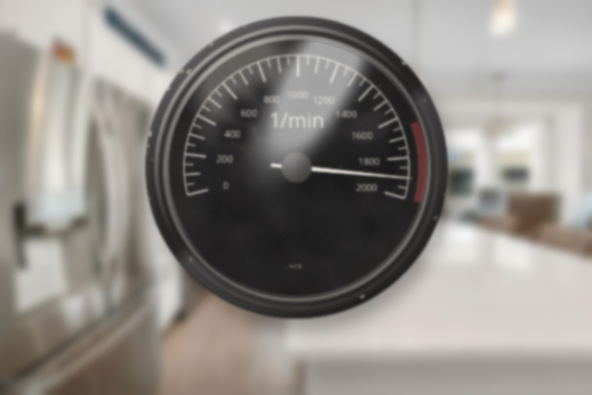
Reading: 1900
